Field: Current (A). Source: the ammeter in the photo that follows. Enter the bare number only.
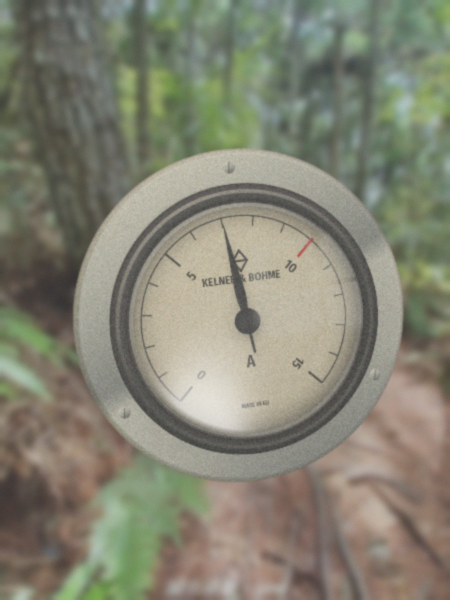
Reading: 7
